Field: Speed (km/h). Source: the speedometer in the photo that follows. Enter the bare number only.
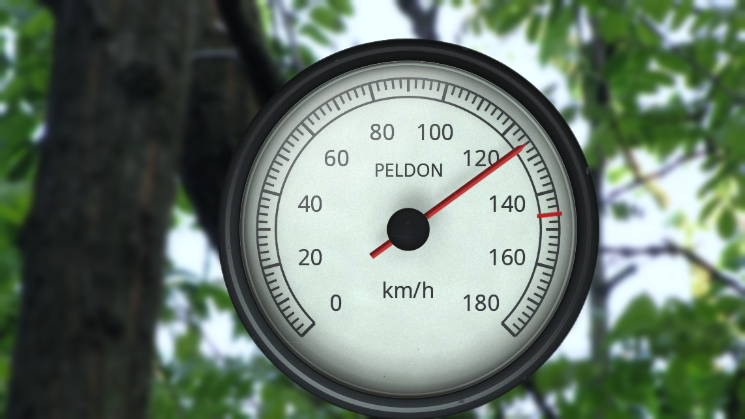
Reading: 126
